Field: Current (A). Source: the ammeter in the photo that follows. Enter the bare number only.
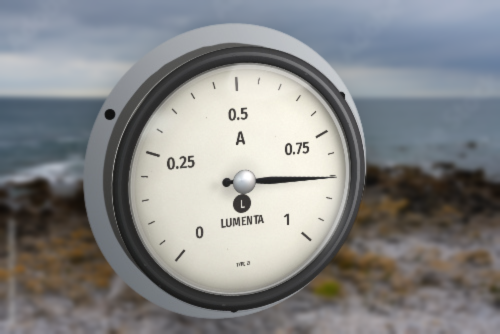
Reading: 0.85
